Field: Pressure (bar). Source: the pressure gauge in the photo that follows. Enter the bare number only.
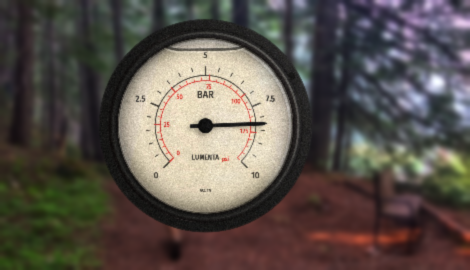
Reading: 8.25
